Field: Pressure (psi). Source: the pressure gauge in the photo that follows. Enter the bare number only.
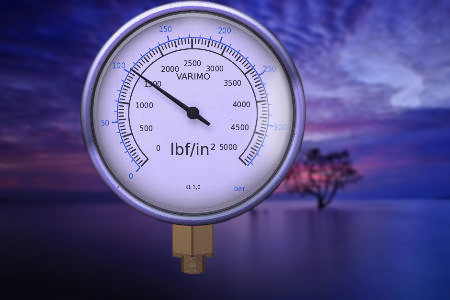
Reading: 1500
